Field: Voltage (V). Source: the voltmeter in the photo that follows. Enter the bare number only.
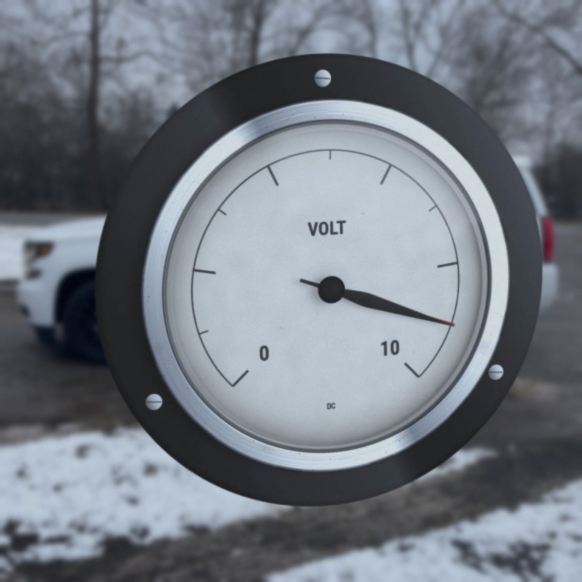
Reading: 9
